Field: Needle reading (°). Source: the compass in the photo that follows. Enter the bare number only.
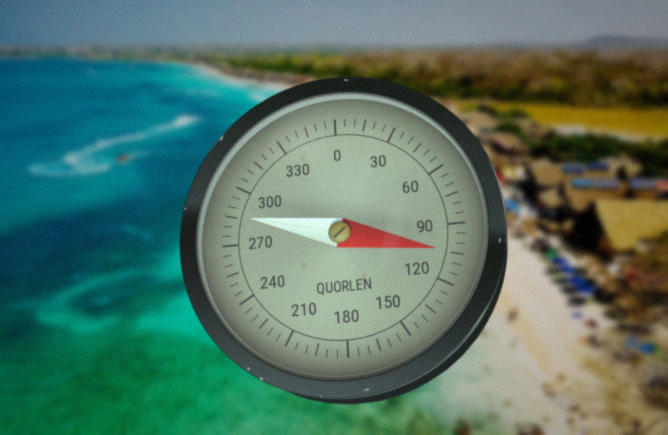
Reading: 105
